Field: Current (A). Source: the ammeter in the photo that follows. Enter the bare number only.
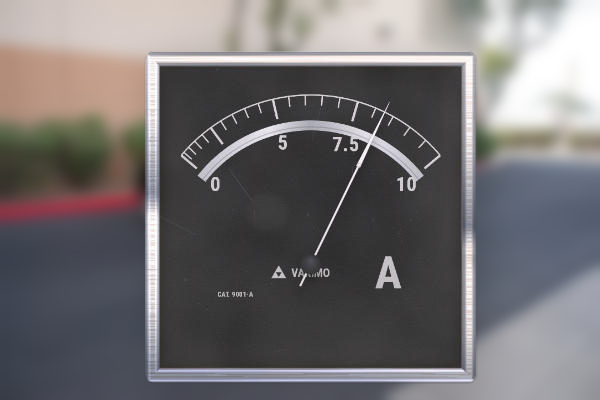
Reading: 8.25
